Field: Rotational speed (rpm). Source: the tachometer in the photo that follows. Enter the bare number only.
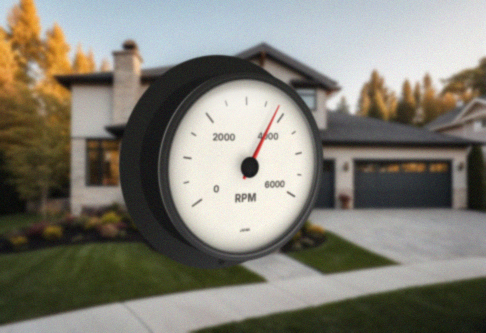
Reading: 3750
